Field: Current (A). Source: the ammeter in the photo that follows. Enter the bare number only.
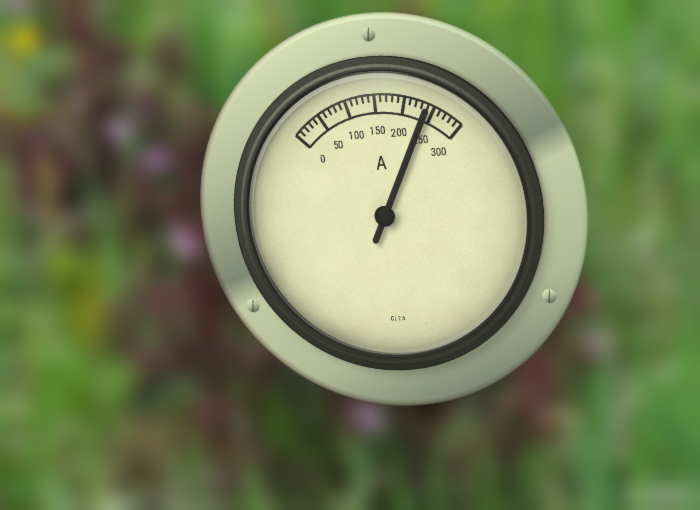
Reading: 240
